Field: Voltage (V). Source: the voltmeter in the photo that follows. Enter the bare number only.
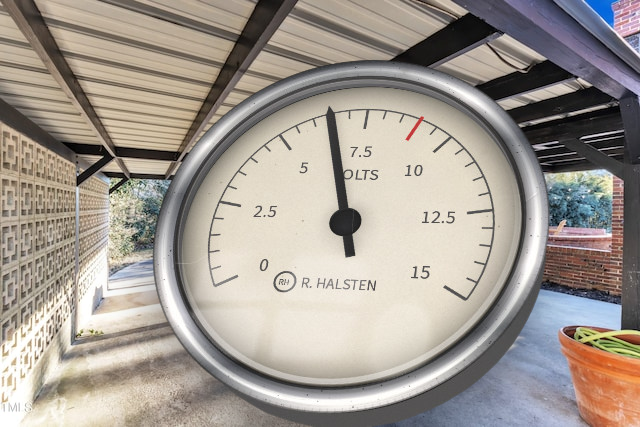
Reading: 6.5
